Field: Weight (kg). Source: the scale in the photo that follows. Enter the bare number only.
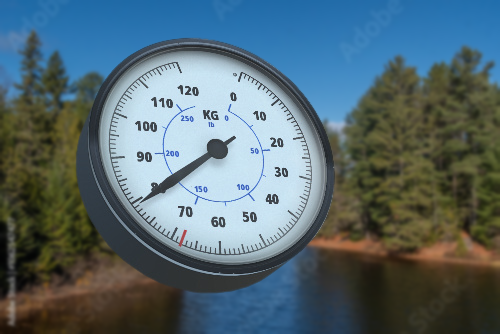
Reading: 79
